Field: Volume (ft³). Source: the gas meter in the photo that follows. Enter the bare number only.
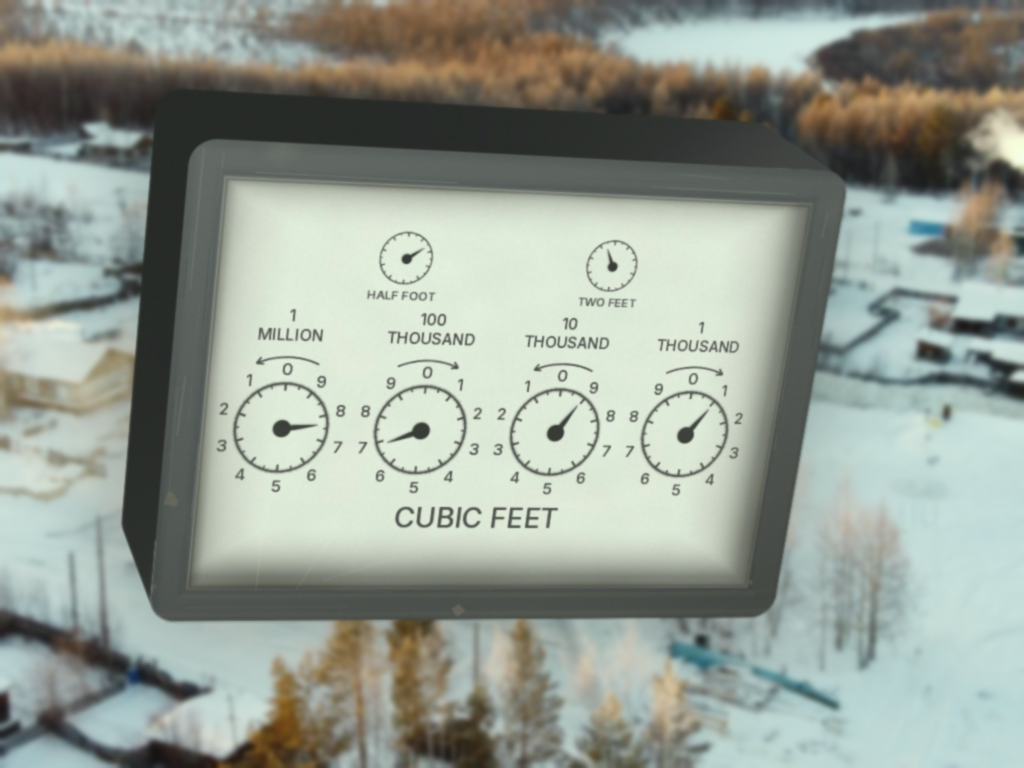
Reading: 769100
